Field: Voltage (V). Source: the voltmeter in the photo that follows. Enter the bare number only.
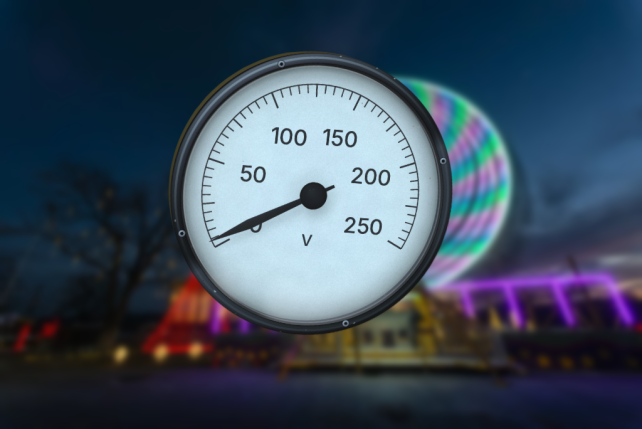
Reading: 5
